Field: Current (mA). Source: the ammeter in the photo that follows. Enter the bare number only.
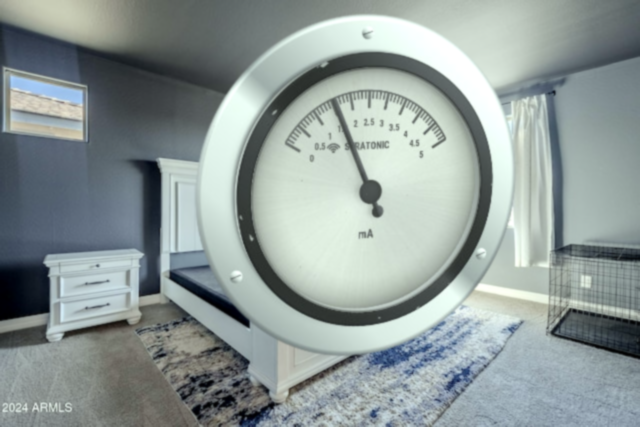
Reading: 1.5
